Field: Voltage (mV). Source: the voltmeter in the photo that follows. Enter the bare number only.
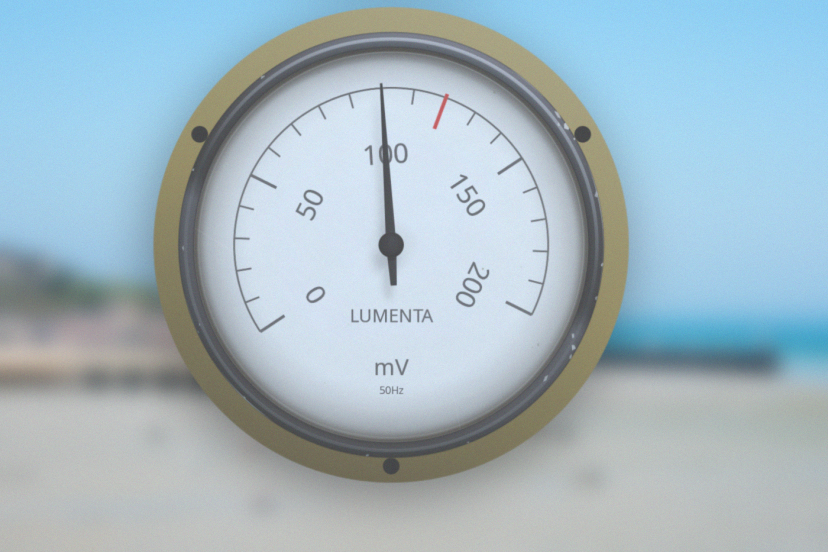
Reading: 100
